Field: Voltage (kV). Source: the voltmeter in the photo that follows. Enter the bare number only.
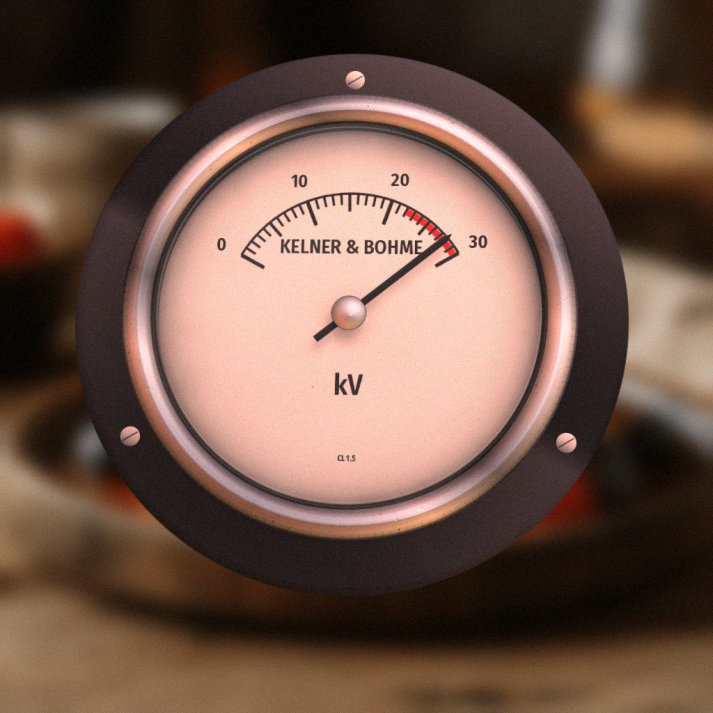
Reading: 28
